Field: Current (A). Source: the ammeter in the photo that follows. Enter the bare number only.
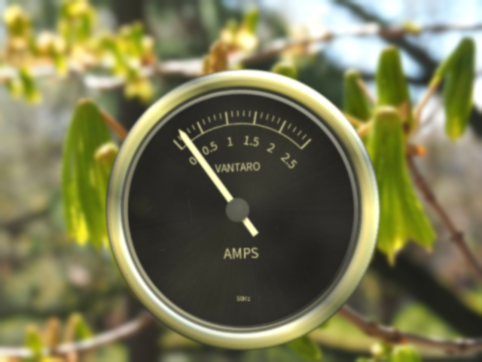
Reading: 0.2
